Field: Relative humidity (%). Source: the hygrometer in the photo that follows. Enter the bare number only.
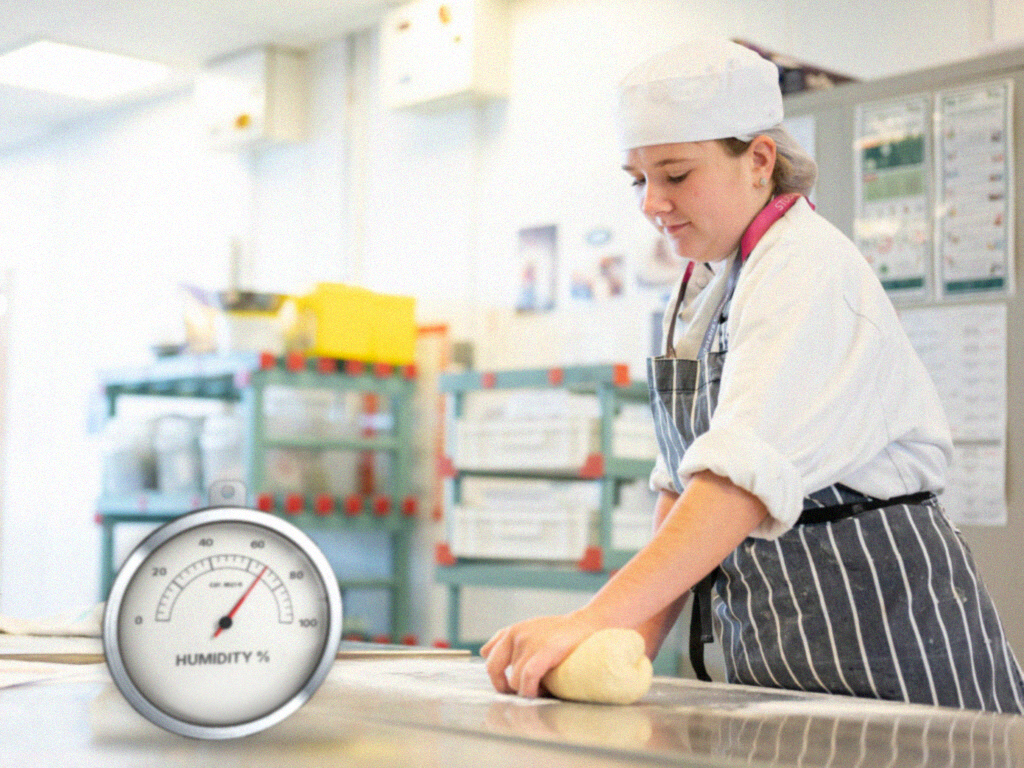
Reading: 68
